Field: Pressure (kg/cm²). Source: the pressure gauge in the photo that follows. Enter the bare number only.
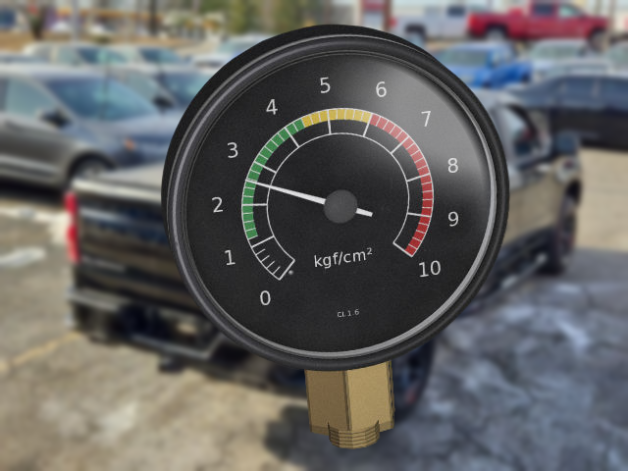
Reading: 2.6
